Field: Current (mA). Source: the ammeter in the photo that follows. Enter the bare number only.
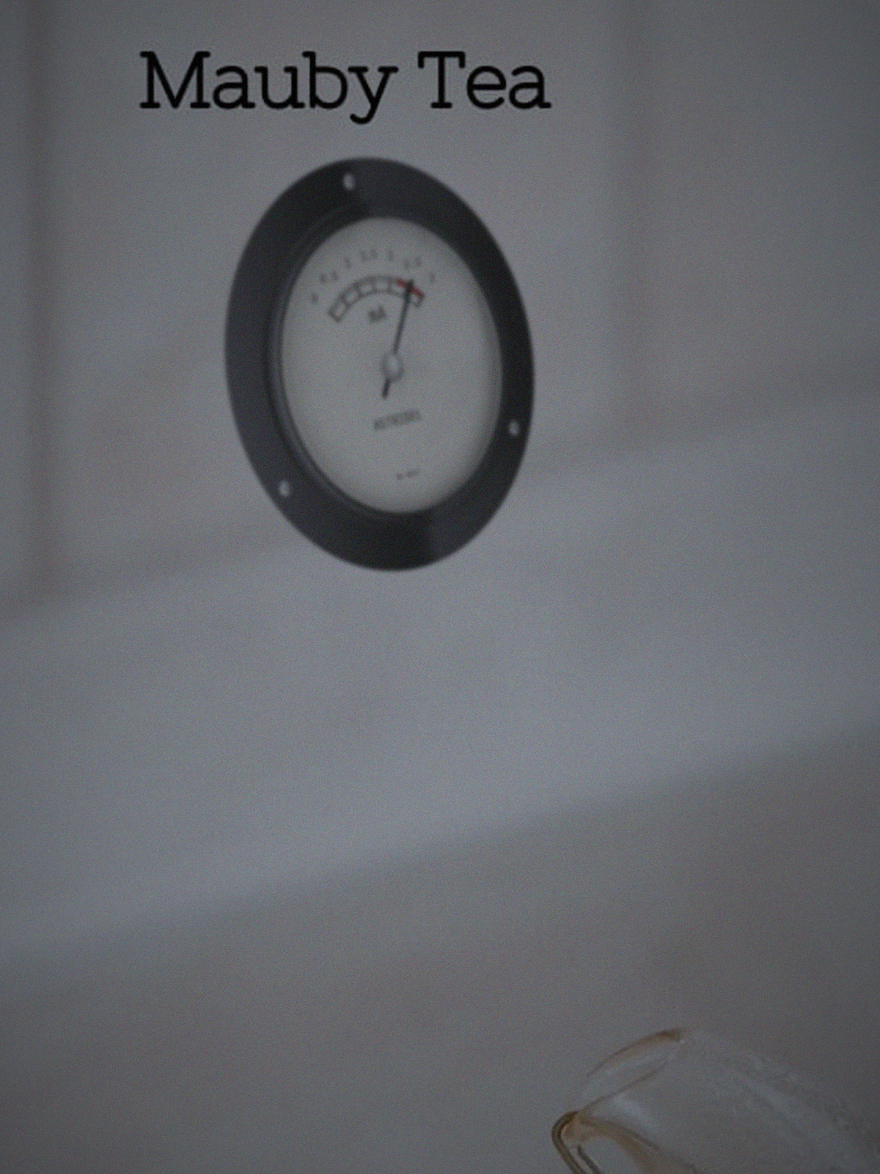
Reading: 2.5
